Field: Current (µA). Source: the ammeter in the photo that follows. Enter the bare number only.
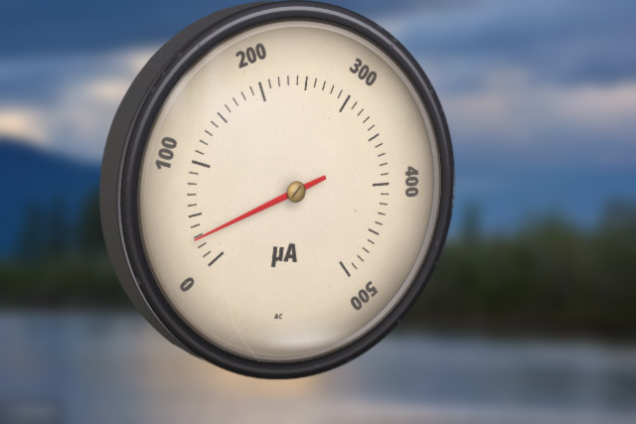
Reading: 30
